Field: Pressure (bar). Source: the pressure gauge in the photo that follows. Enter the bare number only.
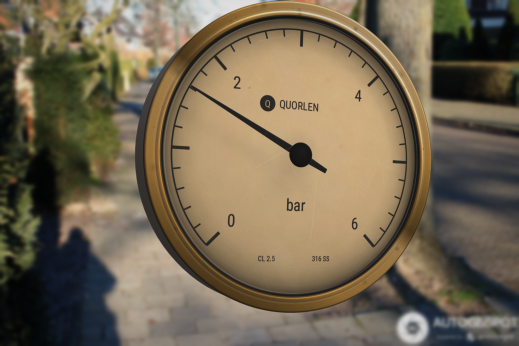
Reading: 1.6
